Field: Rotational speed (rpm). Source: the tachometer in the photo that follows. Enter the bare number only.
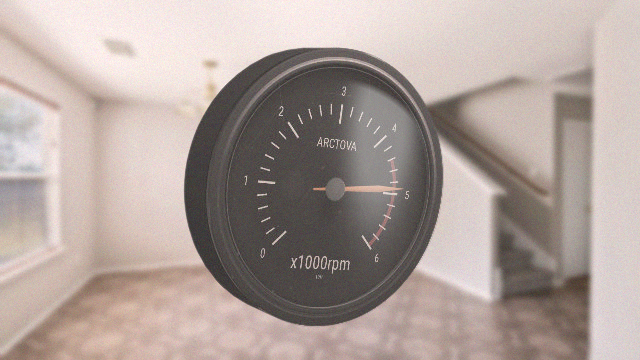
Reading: 4900
